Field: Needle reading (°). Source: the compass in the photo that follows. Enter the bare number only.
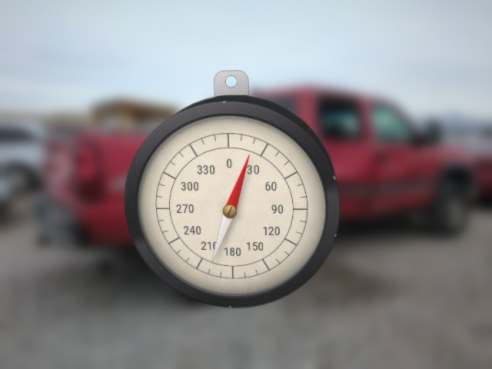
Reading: 20
